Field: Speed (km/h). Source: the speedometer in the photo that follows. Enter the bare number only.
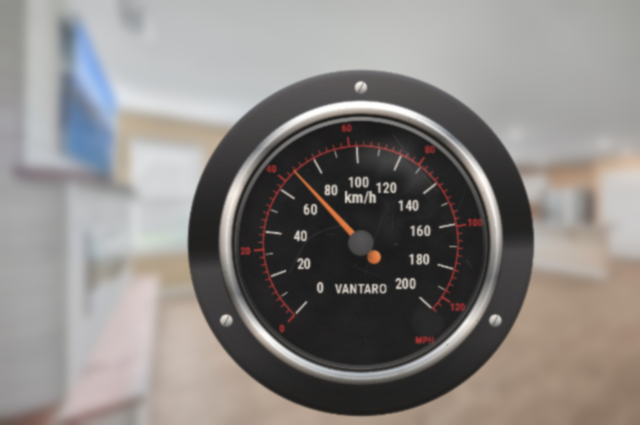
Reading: 70
